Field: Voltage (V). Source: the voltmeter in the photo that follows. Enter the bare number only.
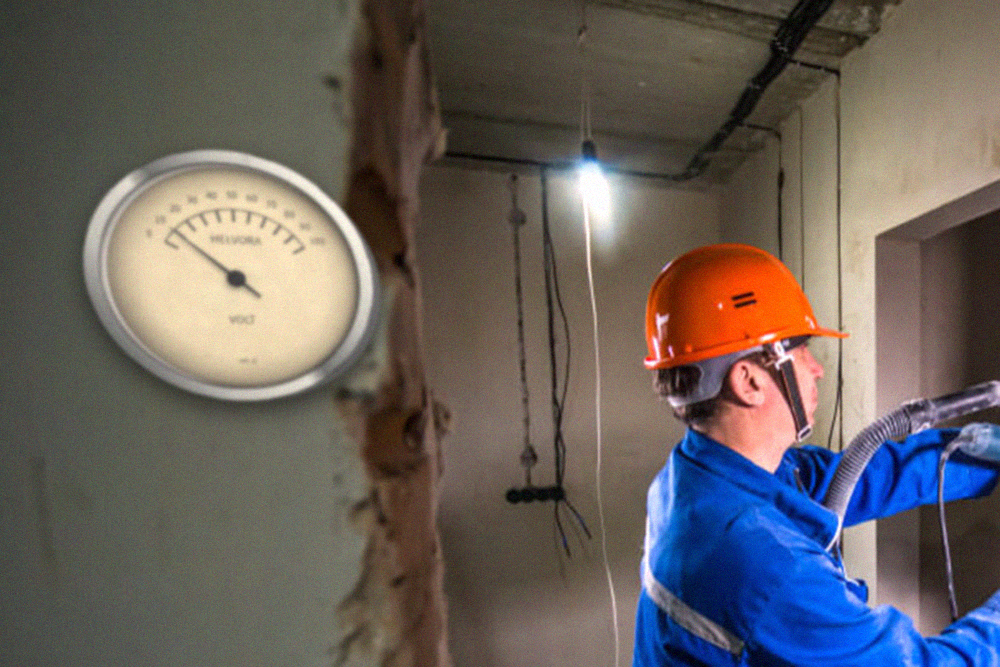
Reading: 10
